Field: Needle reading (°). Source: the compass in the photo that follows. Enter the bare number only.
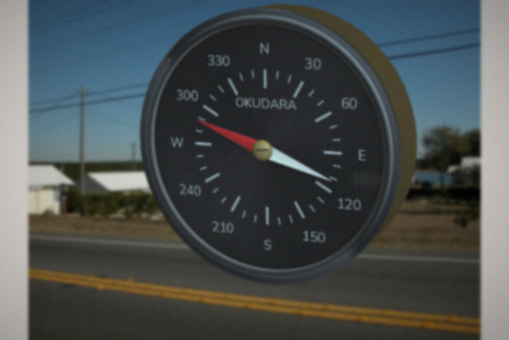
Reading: 290
